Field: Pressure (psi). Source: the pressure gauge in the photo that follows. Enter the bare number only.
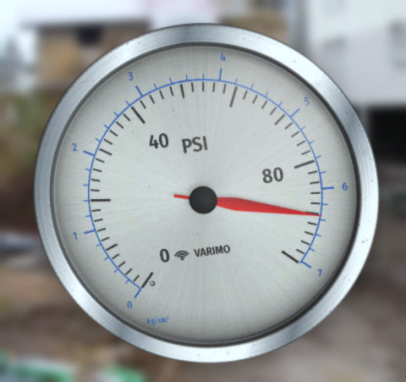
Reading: 90
